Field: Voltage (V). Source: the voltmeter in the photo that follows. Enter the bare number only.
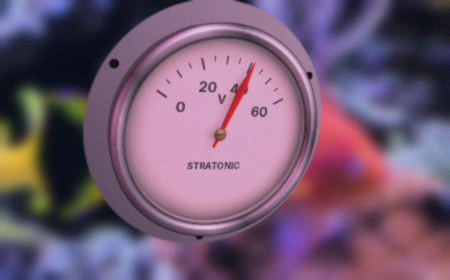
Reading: 40
